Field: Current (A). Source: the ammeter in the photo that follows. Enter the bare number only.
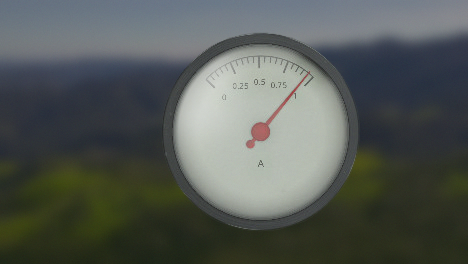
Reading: 0.95
